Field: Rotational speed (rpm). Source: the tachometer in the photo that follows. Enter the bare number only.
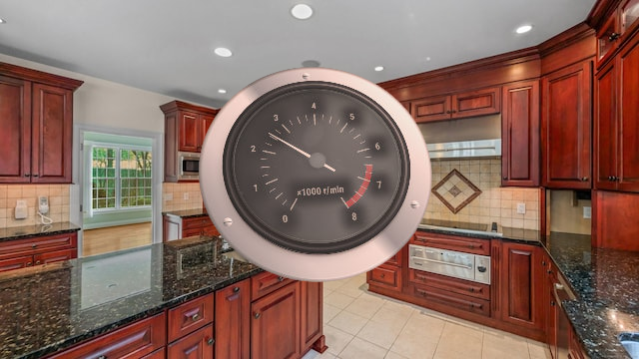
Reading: 2500
